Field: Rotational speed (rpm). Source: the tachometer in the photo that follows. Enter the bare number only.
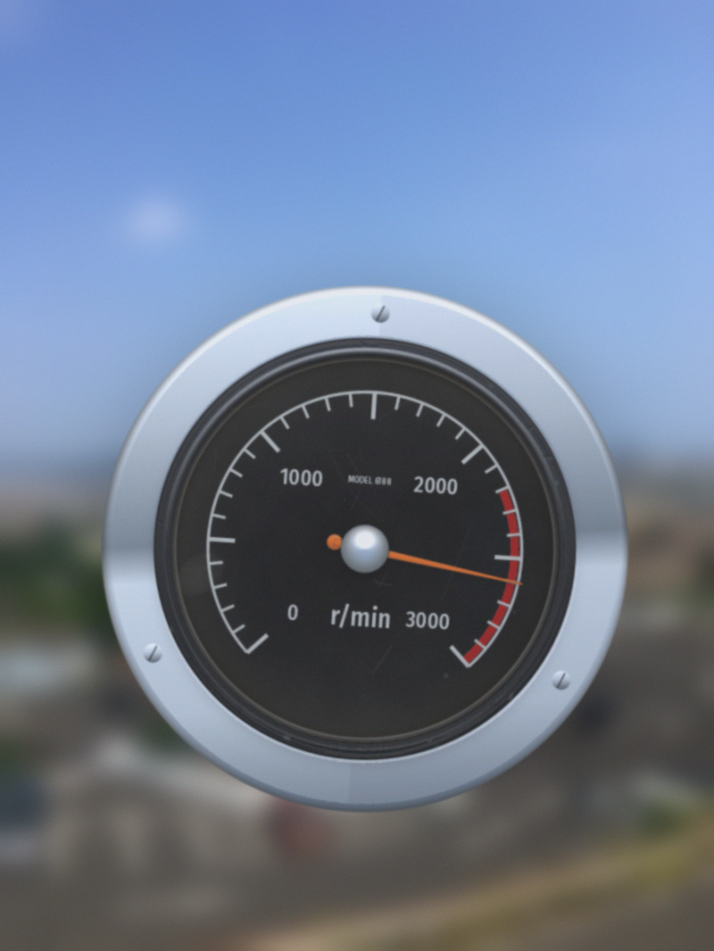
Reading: 2600
